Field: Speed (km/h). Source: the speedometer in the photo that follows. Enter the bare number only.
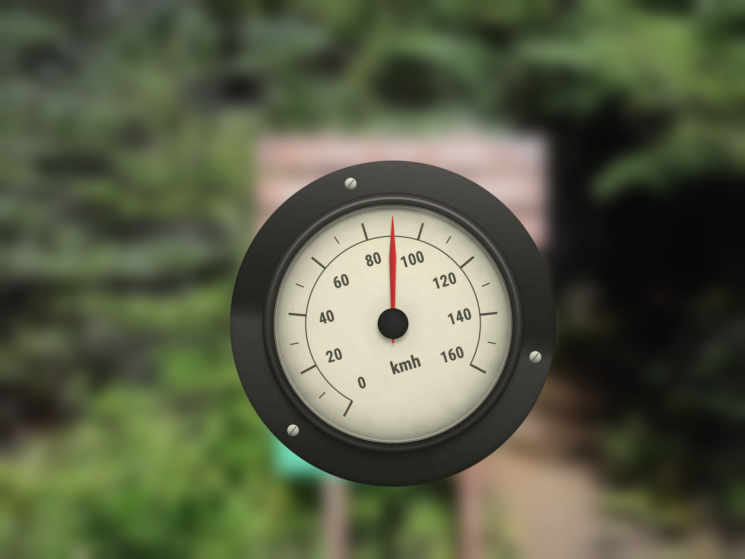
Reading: 90
